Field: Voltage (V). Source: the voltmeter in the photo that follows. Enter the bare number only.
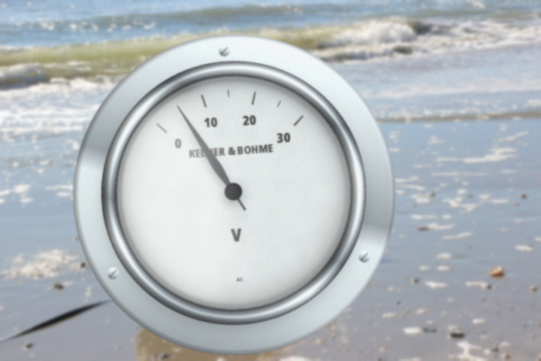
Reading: 5
